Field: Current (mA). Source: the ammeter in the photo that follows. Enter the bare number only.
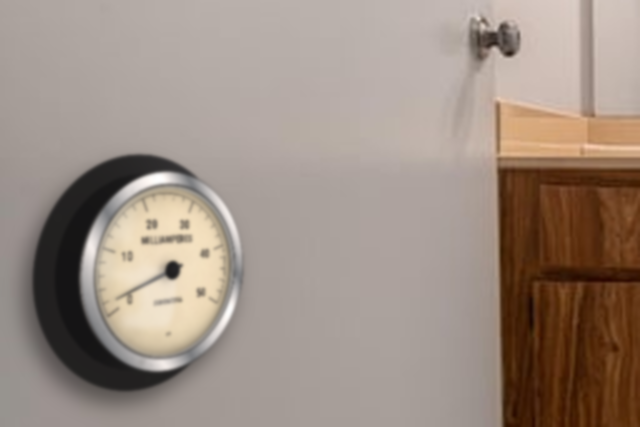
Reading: 2
